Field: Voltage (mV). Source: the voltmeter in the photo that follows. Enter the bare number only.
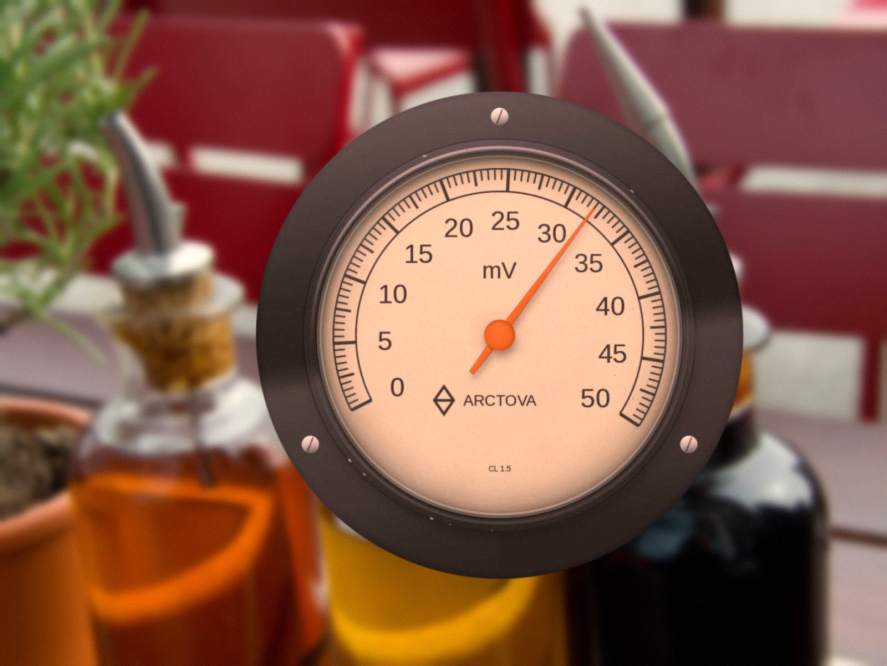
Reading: 32
